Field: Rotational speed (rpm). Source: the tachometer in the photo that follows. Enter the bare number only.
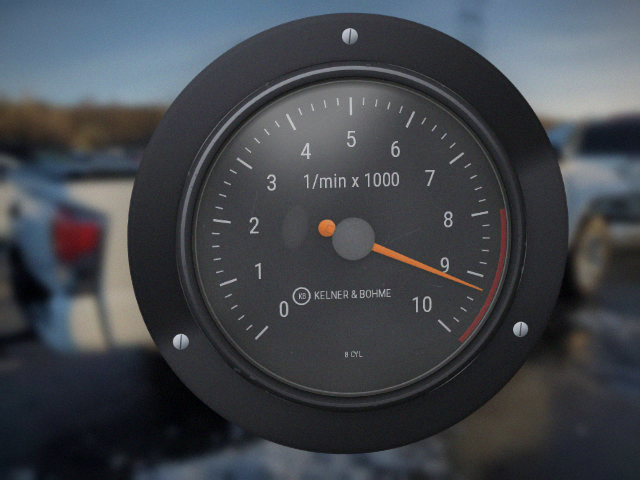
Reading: 9200
